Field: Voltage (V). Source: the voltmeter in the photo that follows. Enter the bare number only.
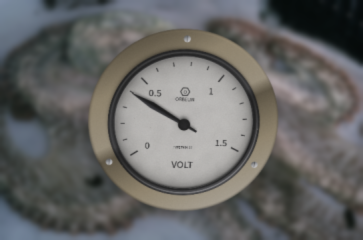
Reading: 0.4
